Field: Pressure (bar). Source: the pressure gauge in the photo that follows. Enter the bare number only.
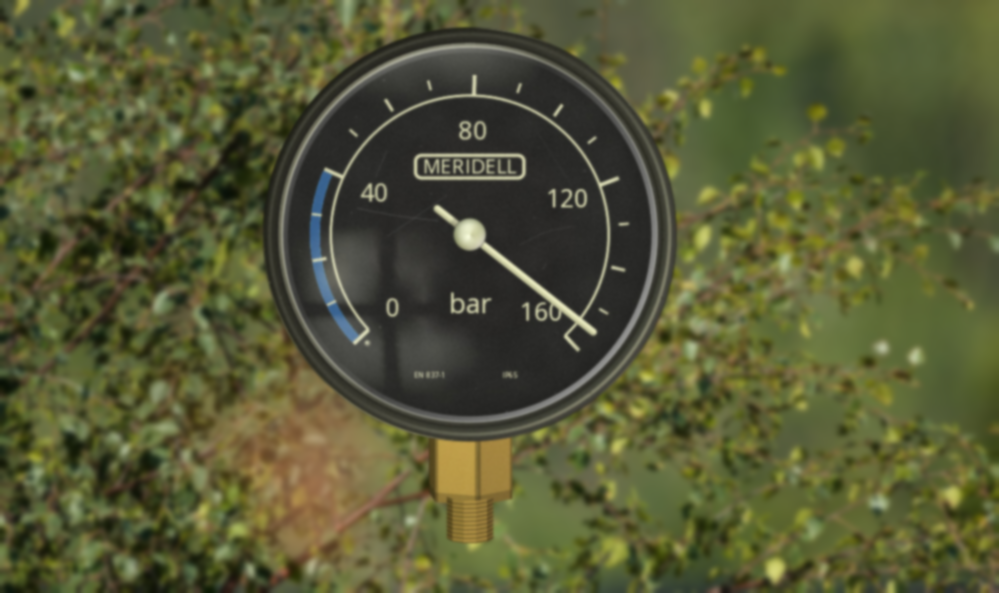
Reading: 155
